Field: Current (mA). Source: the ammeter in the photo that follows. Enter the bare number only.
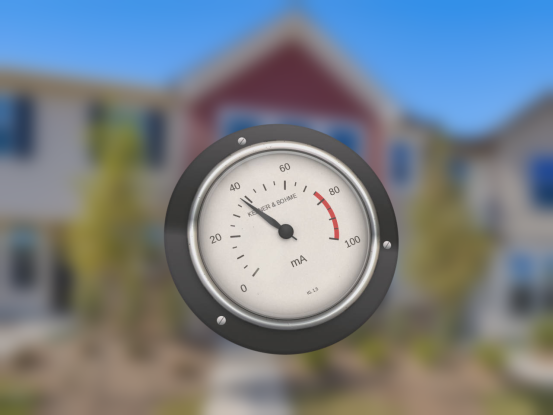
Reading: 37.5
